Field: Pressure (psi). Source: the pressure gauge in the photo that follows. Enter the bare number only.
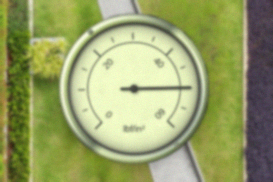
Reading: 50
